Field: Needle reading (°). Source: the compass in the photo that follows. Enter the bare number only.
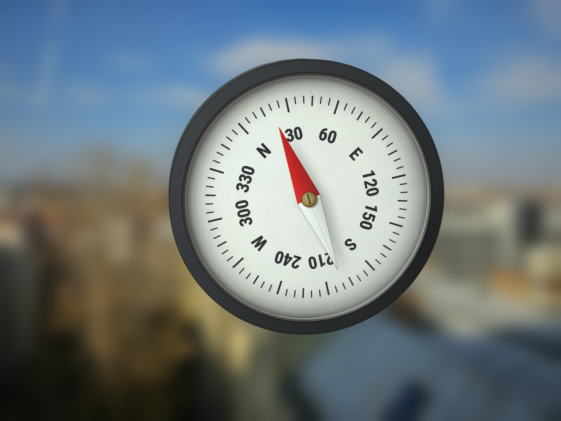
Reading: 20
